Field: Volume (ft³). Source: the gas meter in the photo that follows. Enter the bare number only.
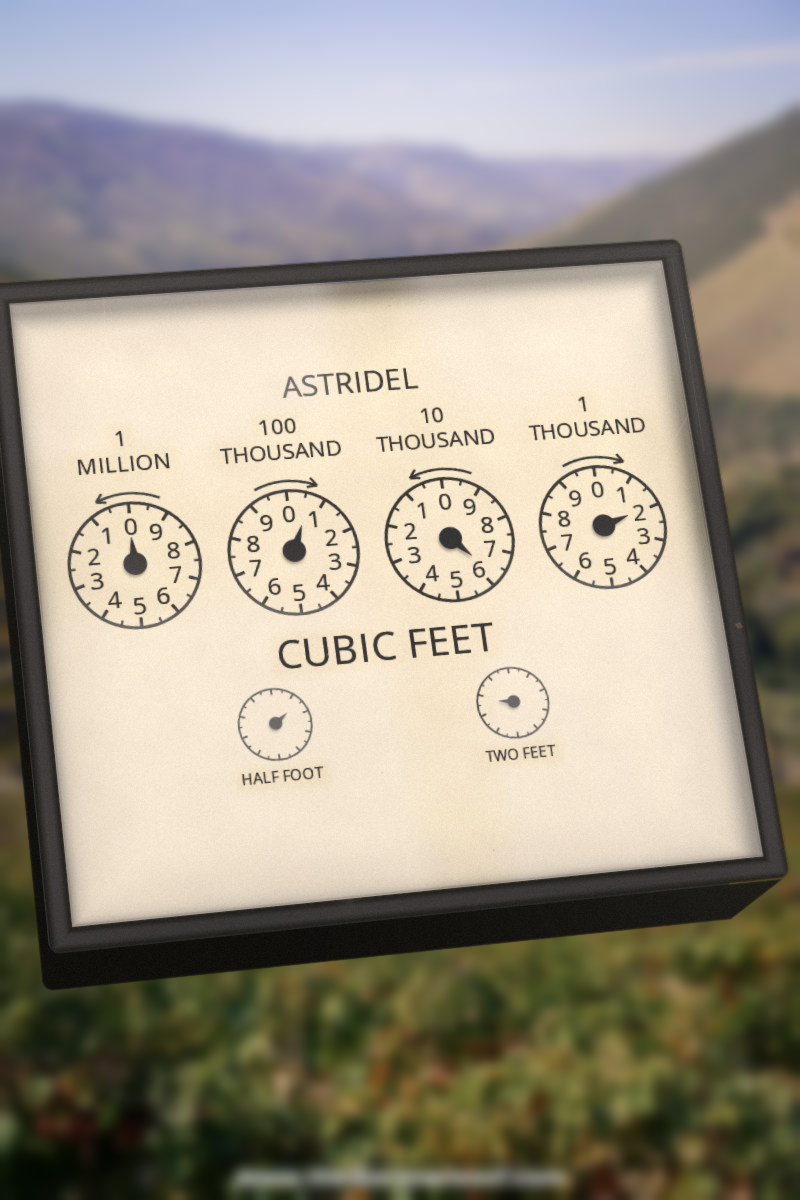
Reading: 6200
